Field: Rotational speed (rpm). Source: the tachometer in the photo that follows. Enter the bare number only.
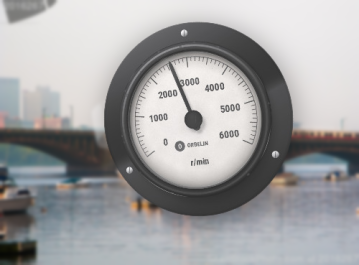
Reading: 2600
